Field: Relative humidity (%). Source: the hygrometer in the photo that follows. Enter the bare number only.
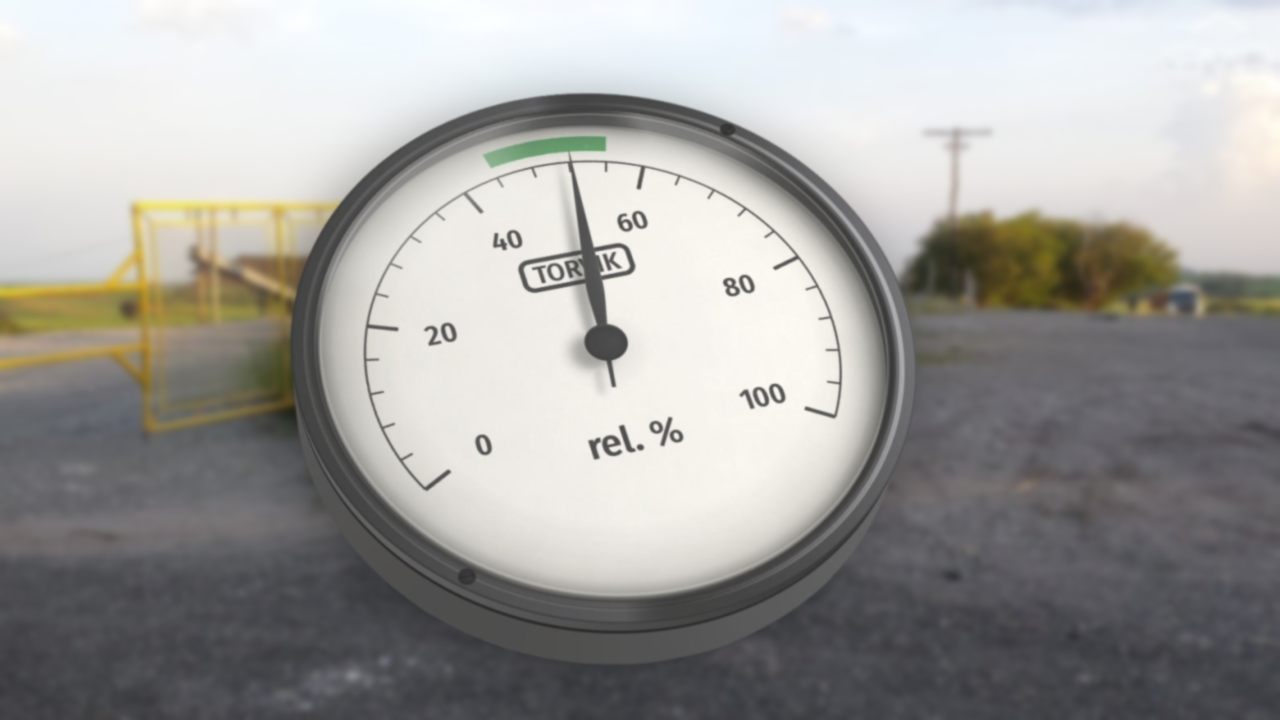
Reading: 52
